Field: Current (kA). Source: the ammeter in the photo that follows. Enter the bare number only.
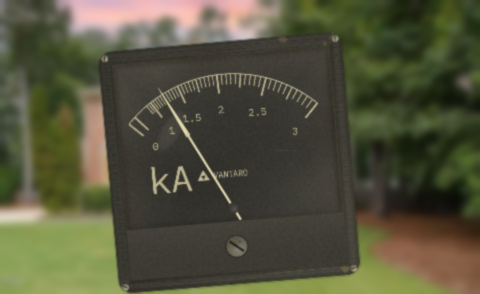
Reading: 1.25
